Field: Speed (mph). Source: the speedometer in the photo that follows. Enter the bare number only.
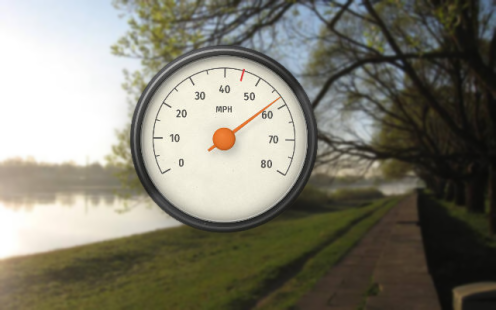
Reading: 57.5
